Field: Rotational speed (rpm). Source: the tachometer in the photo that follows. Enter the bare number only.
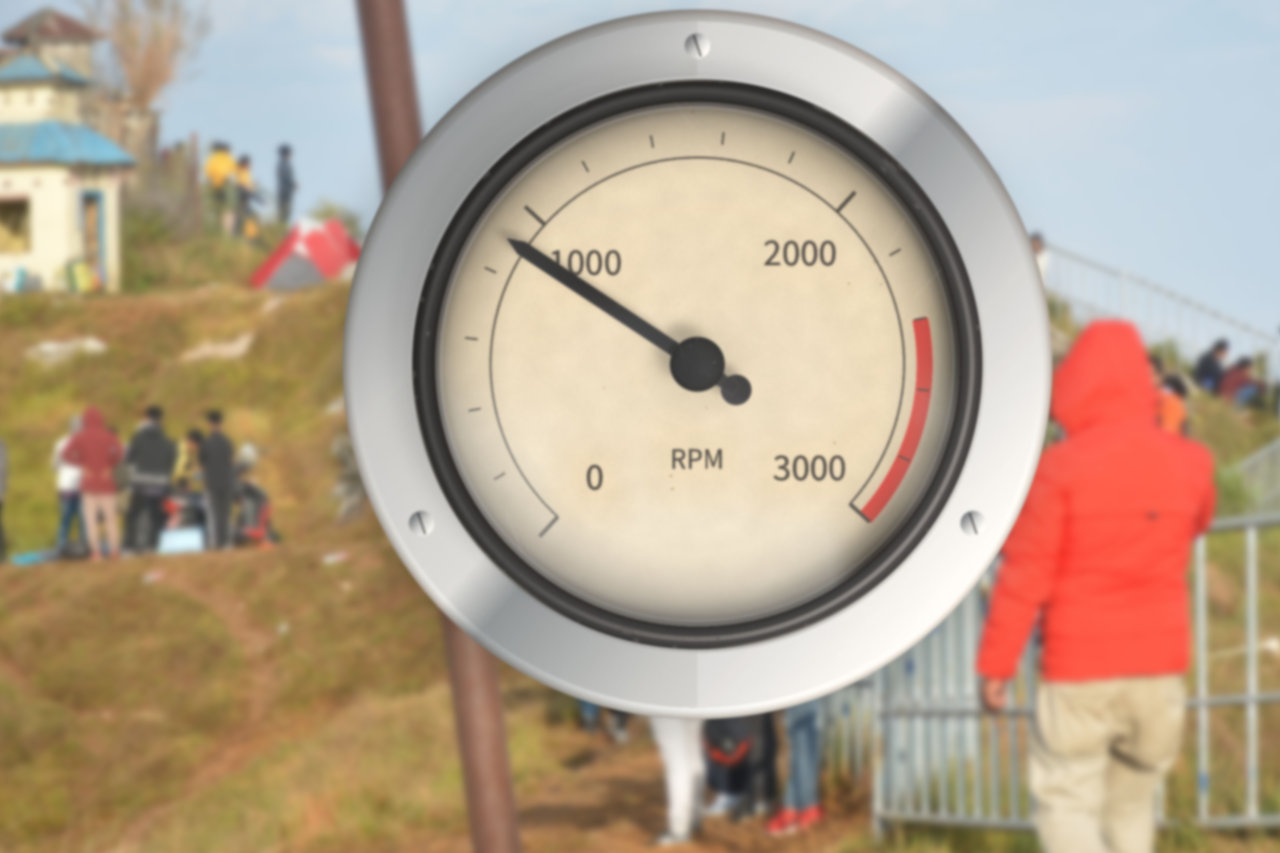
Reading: 900
